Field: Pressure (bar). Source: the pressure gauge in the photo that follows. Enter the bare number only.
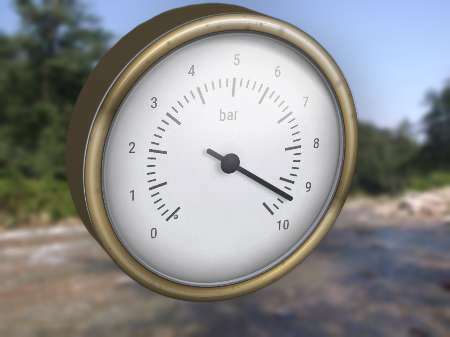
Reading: 9.4
